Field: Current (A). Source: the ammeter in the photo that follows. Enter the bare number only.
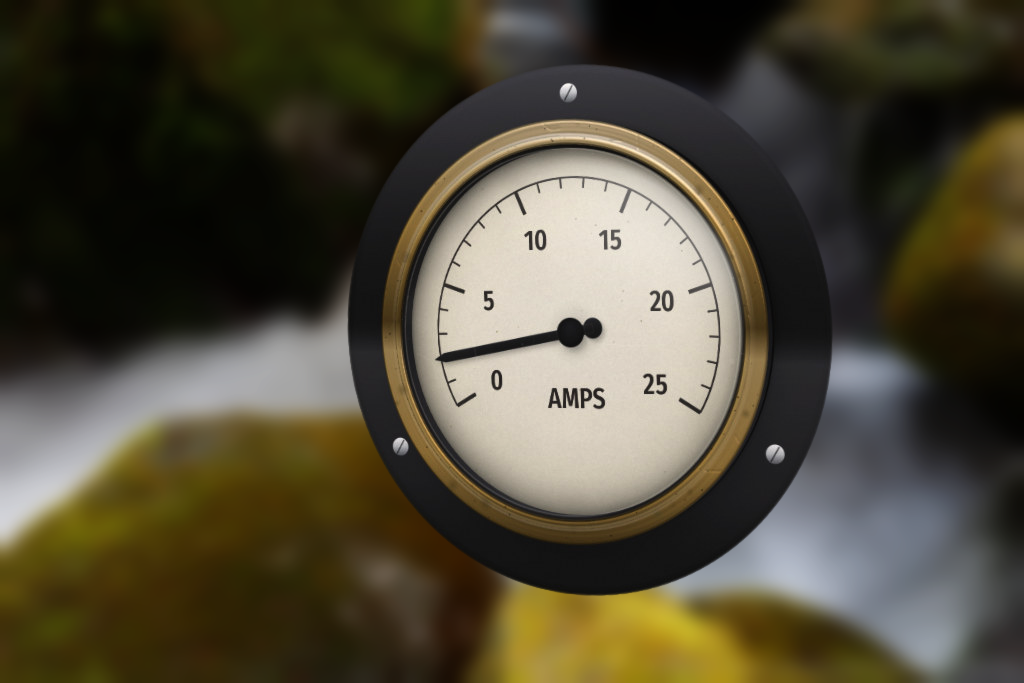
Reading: 2
